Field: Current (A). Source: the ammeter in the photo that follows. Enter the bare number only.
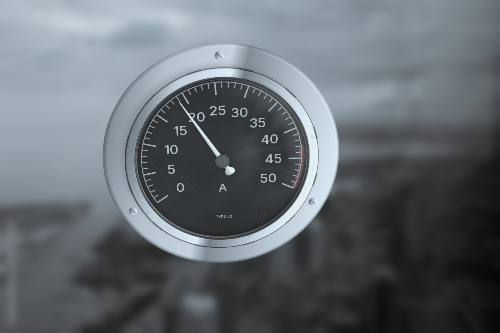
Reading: 19
